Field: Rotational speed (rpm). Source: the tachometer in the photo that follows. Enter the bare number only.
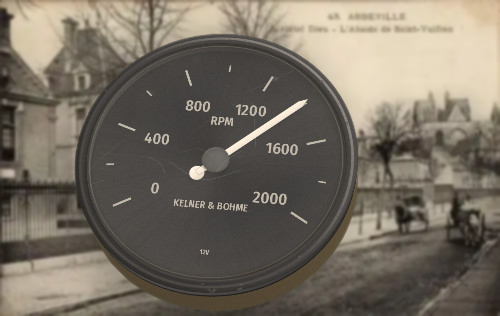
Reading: 1400
